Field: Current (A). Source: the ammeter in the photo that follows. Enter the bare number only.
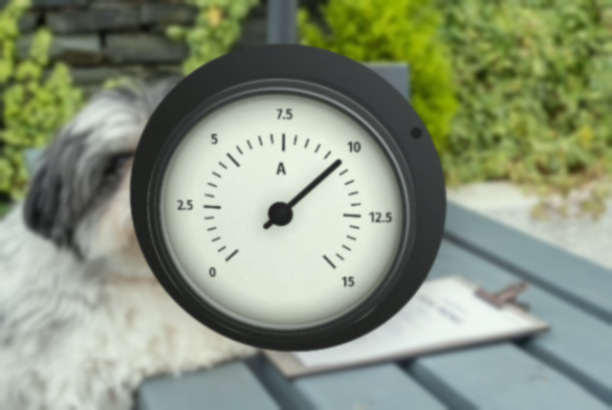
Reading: 10
